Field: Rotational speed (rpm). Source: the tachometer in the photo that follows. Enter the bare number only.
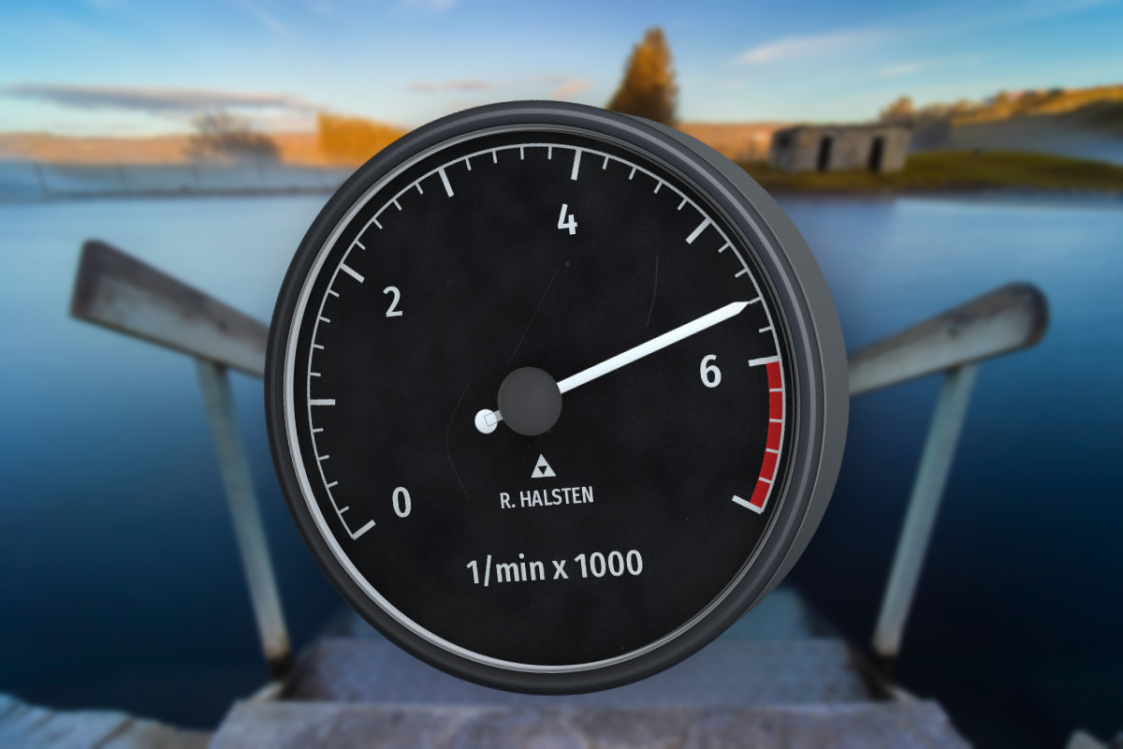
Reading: 5600
